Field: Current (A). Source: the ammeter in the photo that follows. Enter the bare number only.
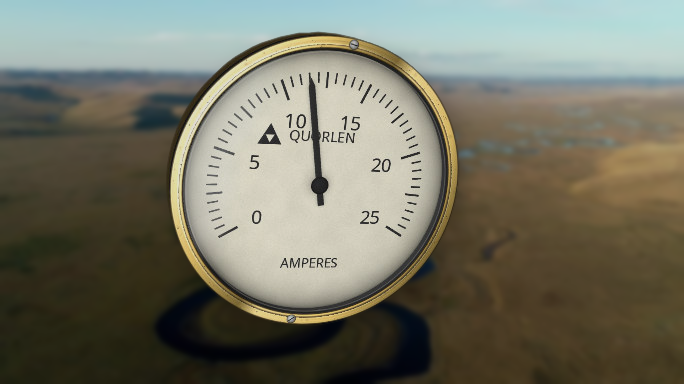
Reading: 11.5
